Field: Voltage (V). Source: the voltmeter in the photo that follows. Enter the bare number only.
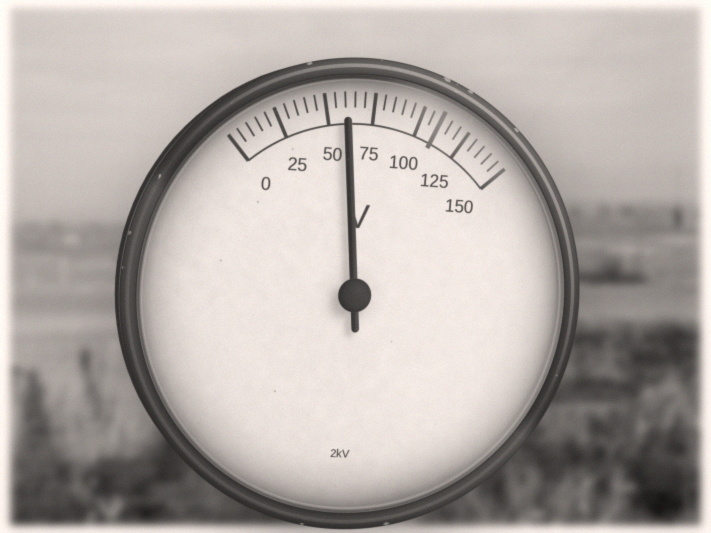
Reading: 60
